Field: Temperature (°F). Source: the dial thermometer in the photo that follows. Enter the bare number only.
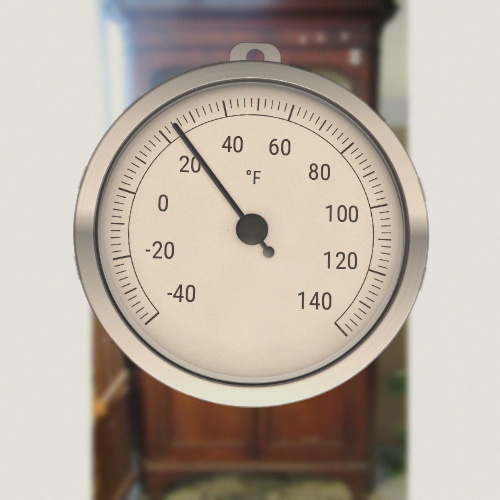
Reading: 24
